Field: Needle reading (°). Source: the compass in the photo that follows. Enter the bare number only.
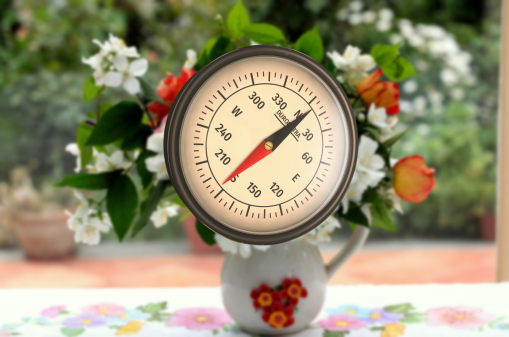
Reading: 185
